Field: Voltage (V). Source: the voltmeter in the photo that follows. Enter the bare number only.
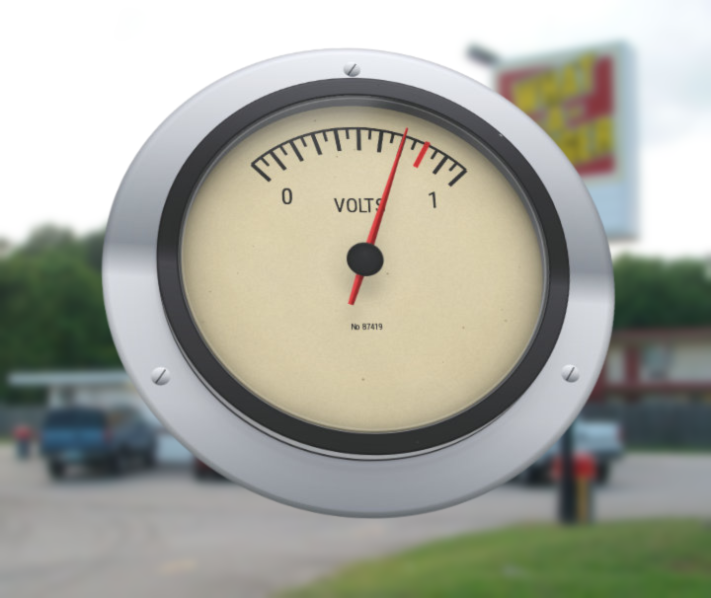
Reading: 0.7
